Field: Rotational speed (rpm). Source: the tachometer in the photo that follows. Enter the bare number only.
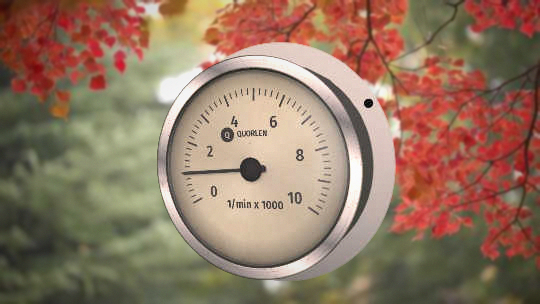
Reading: 1000
